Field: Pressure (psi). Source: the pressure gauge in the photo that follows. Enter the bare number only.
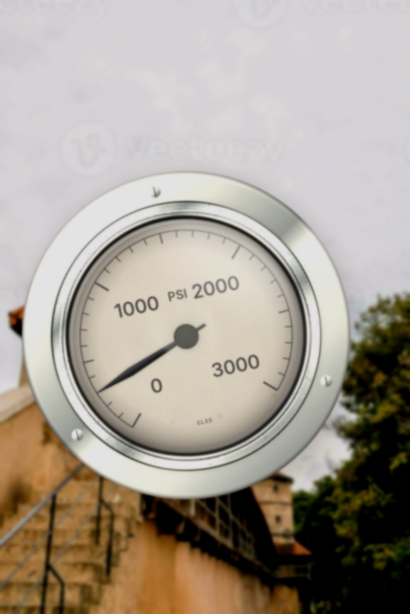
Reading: 300
